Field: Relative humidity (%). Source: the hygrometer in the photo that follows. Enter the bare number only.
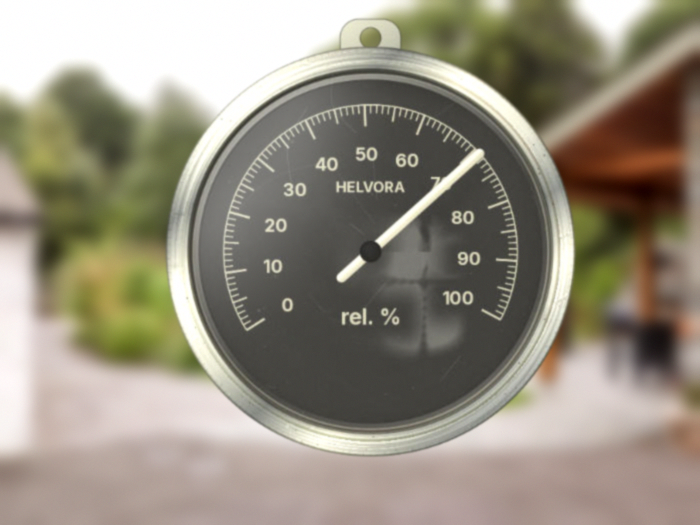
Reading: 71
